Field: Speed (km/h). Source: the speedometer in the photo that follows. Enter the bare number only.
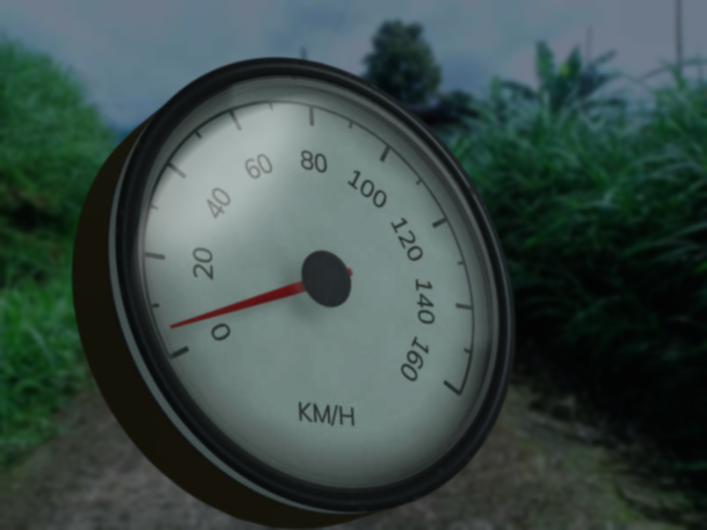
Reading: 5
